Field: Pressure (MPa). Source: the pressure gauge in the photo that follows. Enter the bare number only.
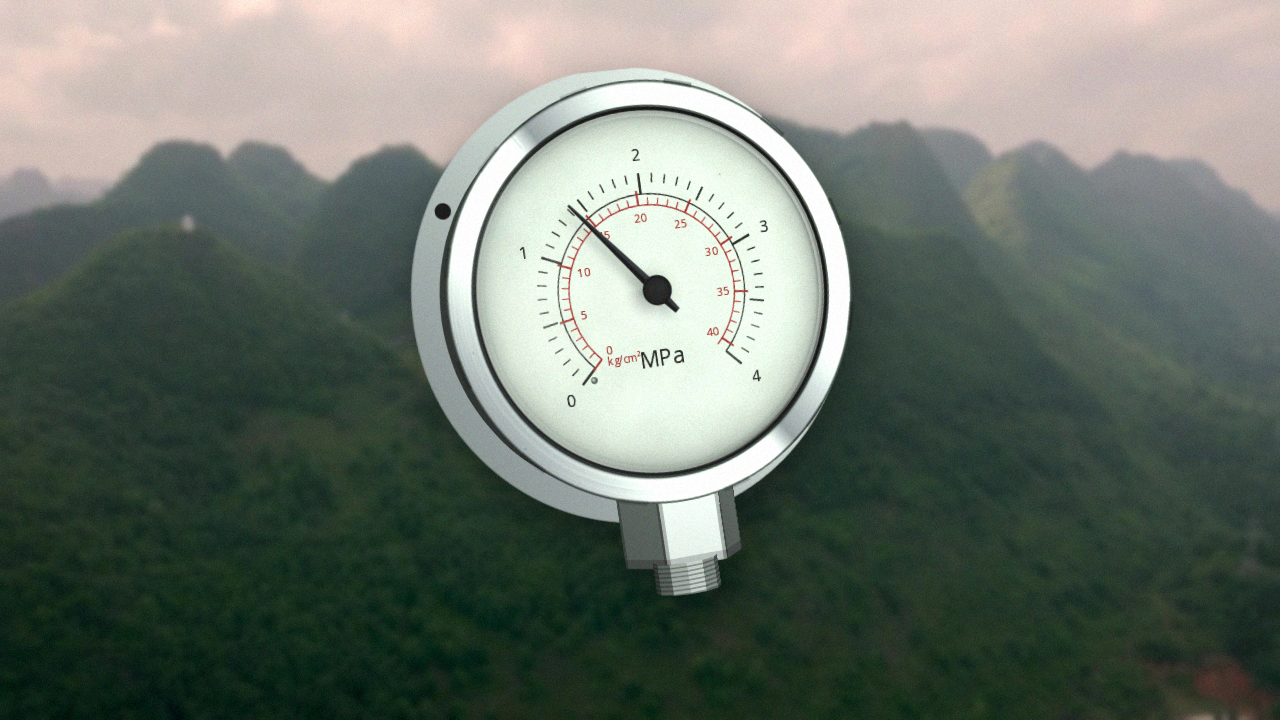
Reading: 1.4
